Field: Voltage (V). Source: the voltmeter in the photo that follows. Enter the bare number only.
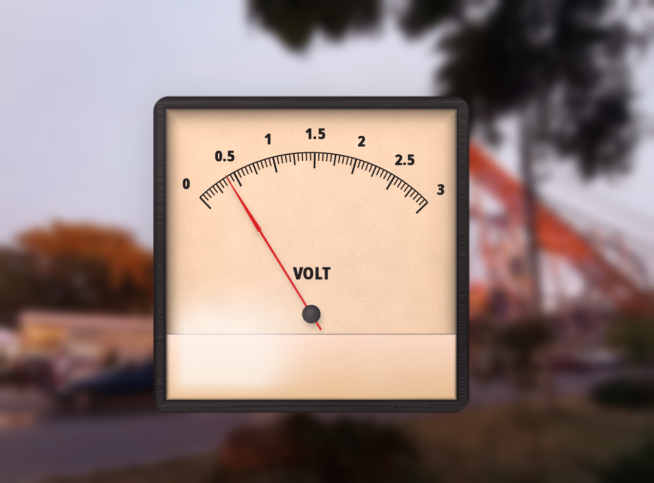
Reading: 0.4
